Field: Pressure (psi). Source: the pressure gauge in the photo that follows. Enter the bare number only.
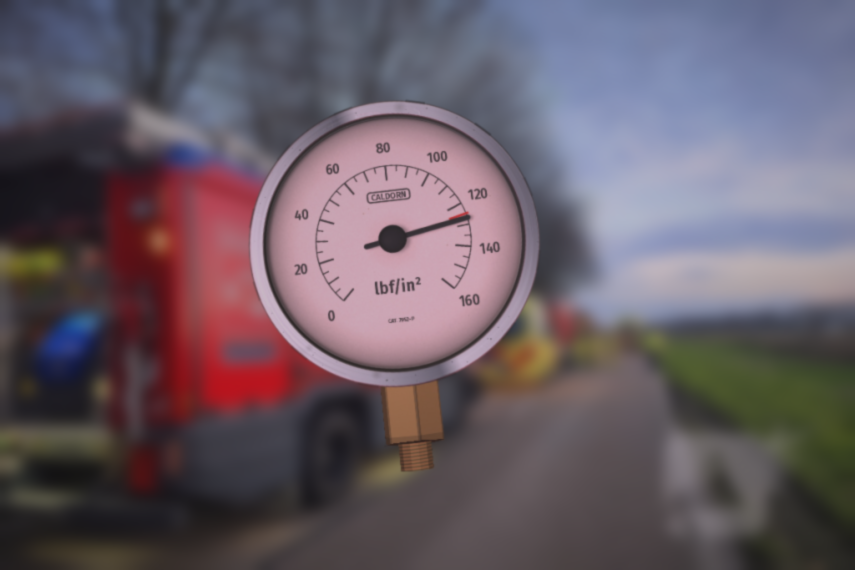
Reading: 127.5
